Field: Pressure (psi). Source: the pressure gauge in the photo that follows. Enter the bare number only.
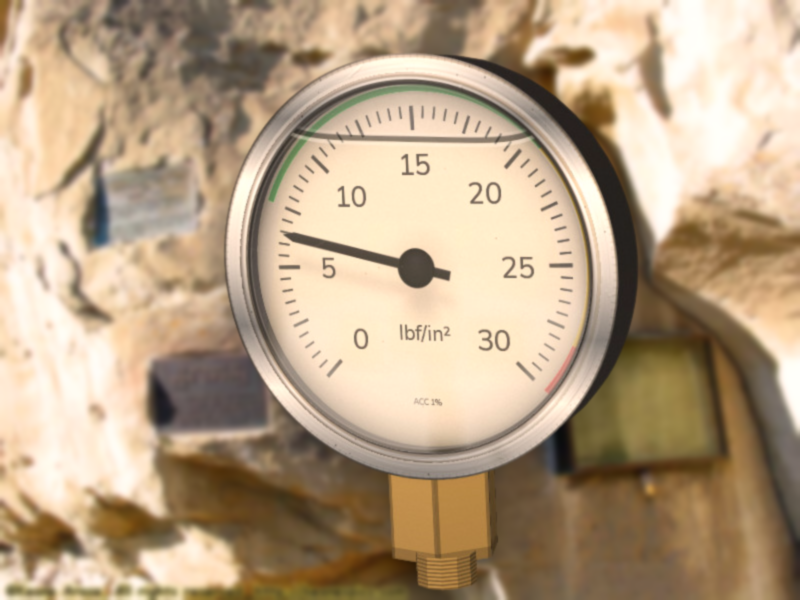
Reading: 6.5
